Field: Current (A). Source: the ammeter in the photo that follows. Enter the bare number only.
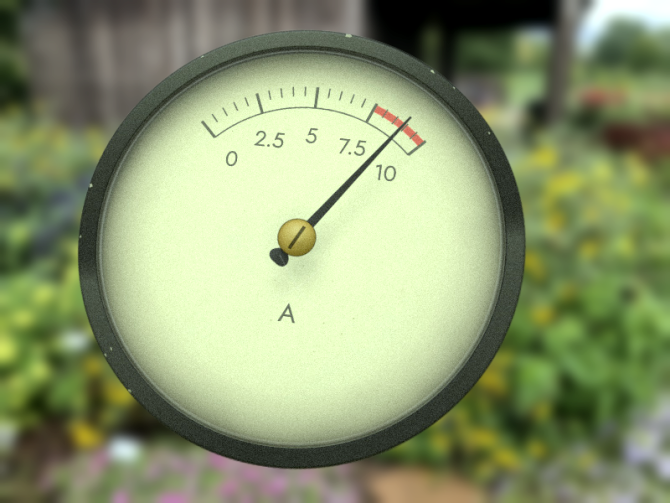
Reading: 9
